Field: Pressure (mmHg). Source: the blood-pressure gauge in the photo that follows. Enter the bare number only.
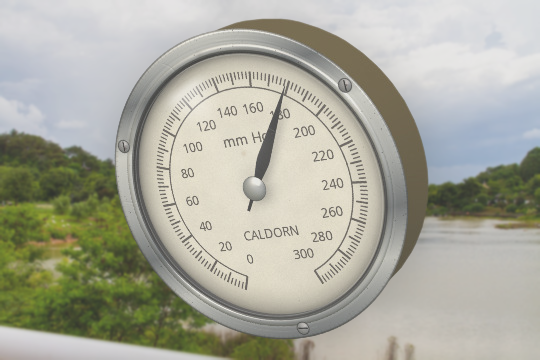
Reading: 180
